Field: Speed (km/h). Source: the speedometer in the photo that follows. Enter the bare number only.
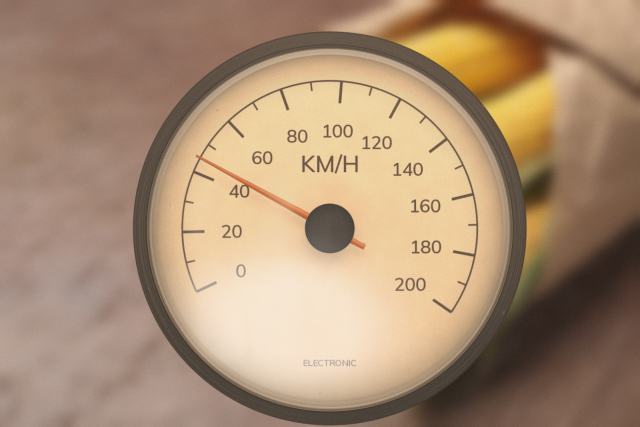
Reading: 45
